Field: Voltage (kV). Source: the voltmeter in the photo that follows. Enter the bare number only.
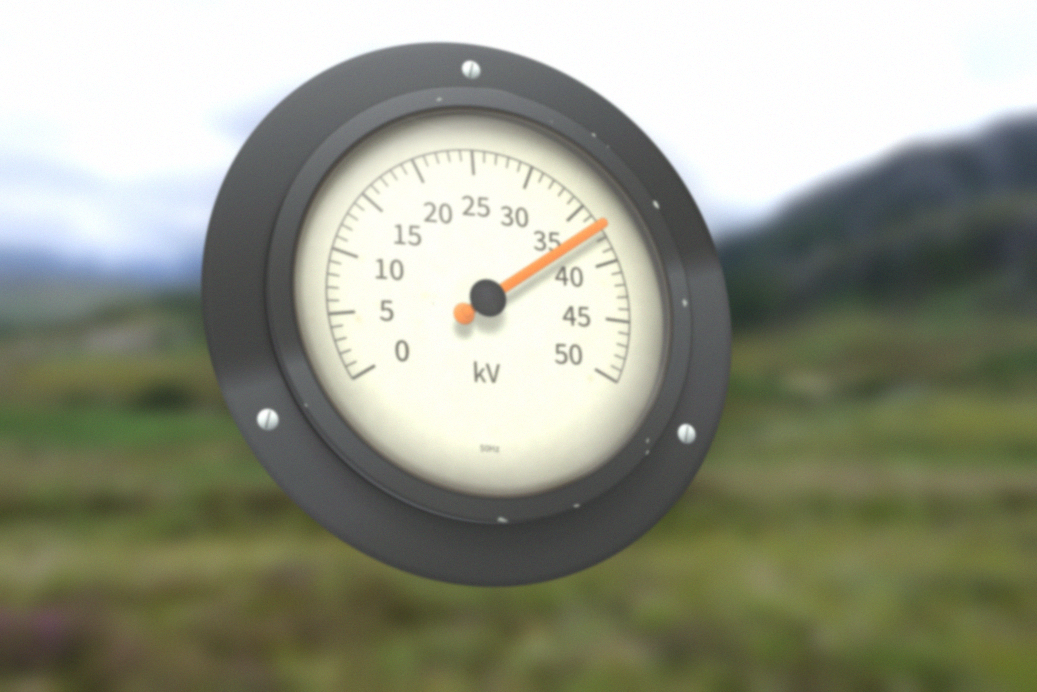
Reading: 37
